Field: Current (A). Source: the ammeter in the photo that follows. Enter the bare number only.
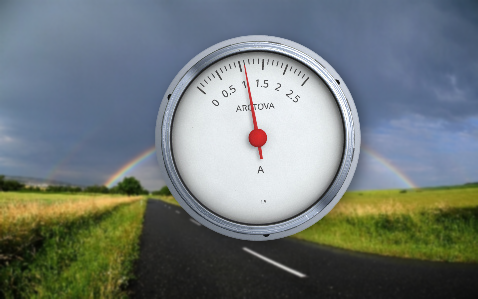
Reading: 1.1
